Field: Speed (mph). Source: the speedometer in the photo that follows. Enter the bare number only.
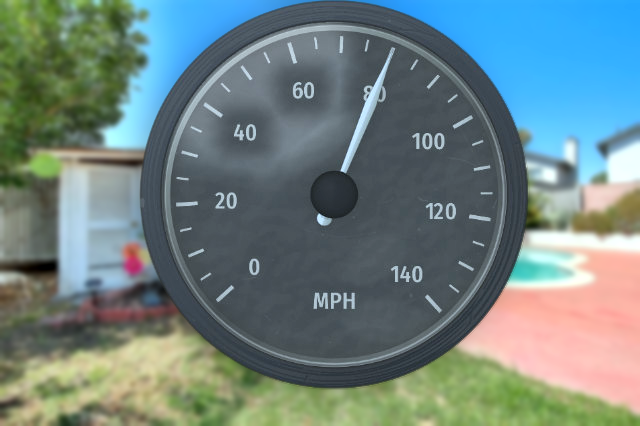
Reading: 80
